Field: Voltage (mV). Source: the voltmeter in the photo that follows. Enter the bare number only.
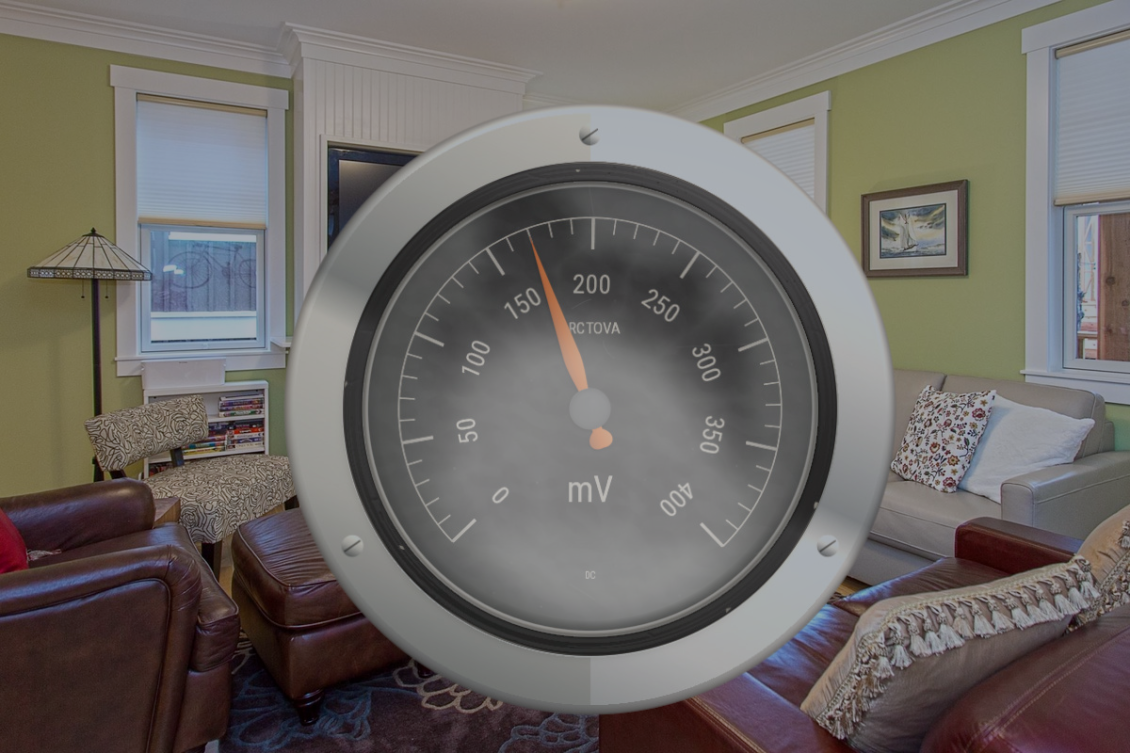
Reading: 170
